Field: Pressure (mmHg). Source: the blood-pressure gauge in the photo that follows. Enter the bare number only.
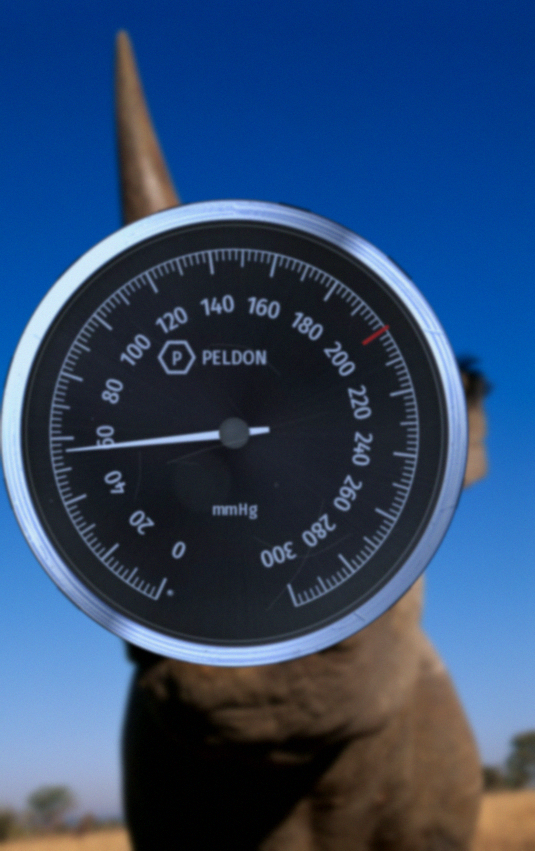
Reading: 56
